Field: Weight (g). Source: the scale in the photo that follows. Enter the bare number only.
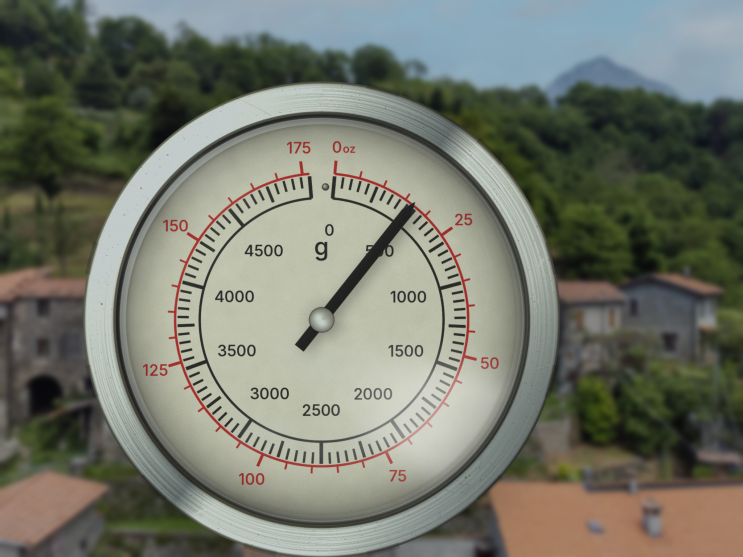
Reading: 475
